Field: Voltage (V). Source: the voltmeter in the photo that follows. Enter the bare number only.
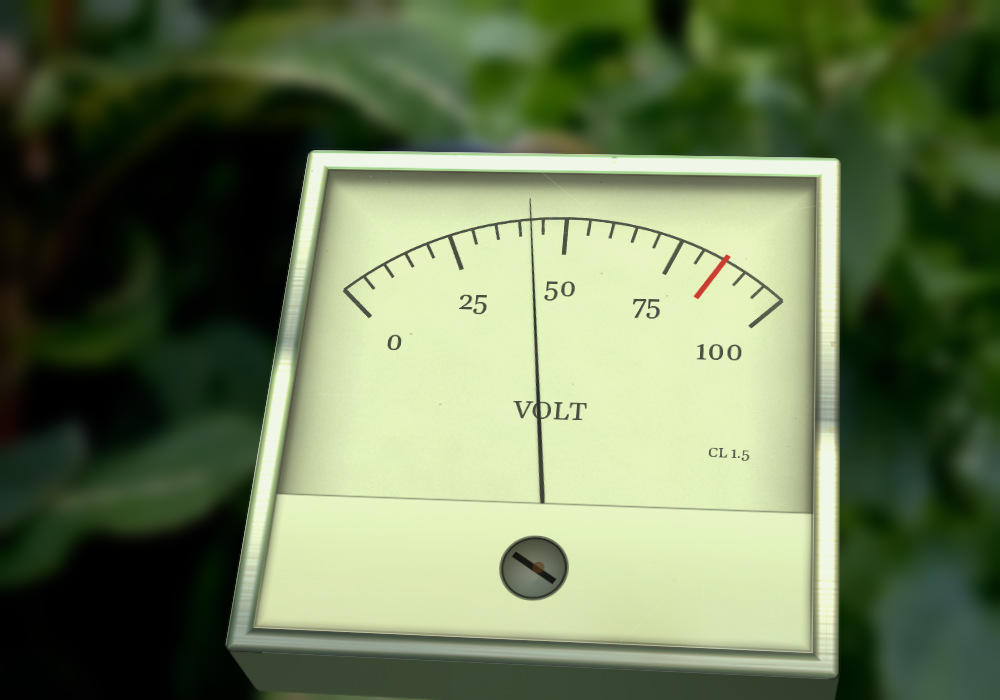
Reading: 42.5
